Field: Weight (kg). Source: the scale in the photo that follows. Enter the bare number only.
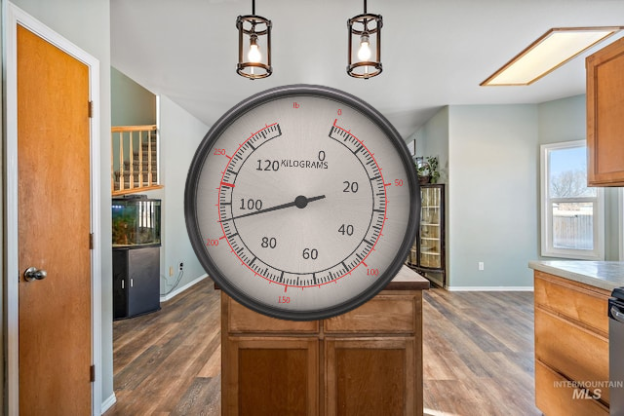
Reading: 95
